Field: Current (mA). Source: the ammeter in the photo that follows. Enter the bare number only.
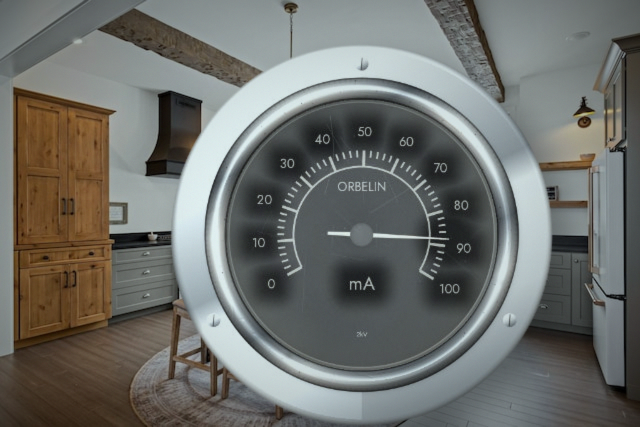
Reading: 88
